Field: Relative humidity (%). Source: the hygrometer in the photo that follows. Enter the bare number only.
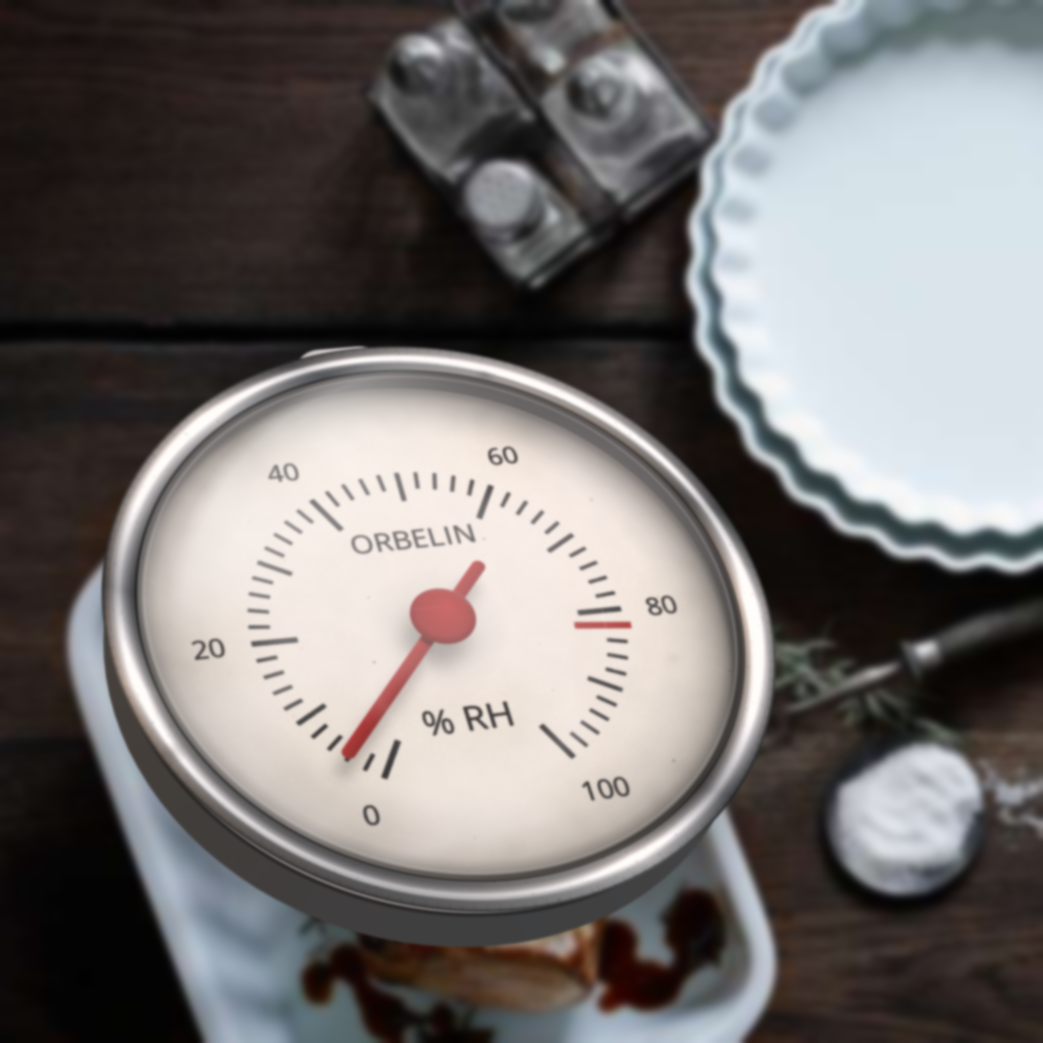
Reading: 4
